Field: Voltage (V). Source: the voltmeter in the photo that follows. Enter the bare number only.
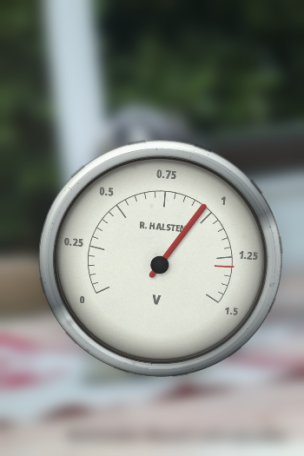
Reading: 0.95
